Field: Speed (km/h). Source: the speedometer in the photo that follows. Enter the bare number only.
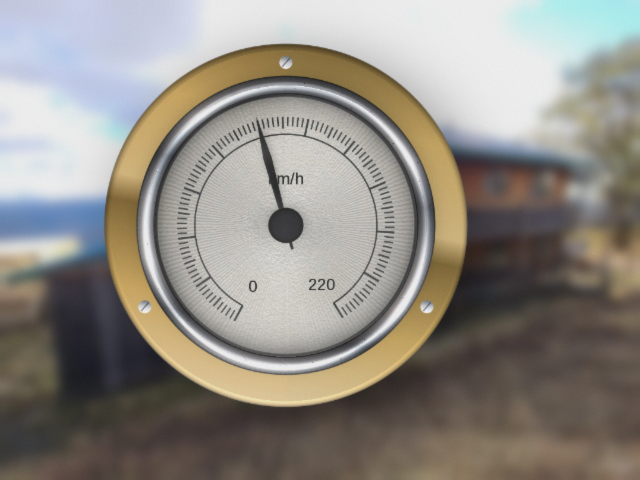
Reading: 100
